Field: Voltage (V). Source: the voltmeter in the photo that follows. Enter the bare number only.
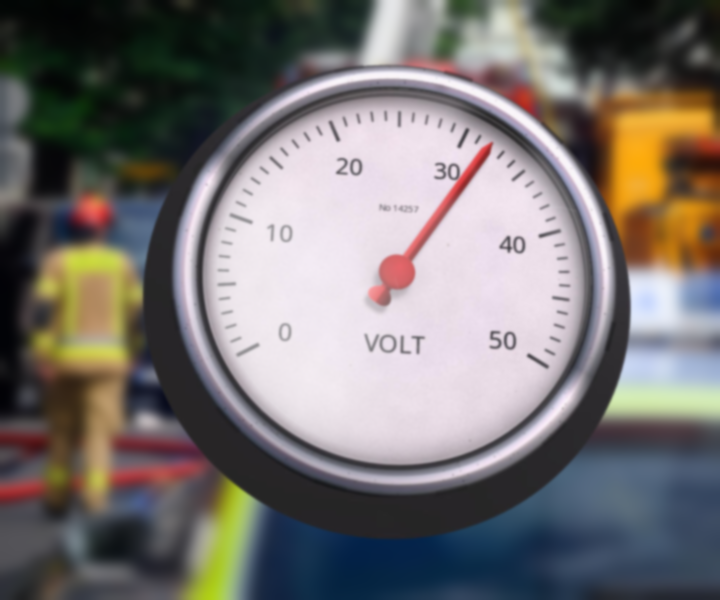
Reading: 32
